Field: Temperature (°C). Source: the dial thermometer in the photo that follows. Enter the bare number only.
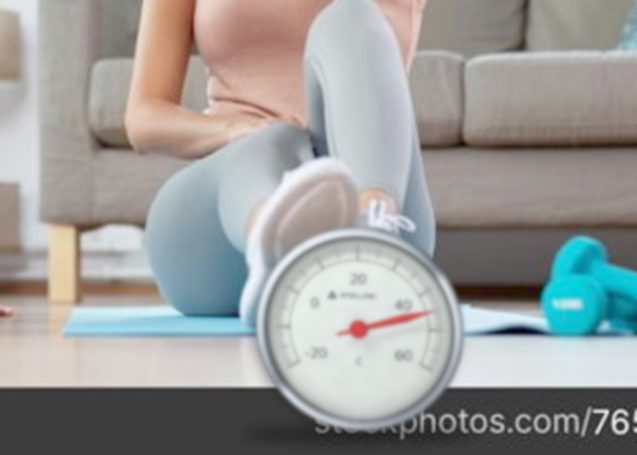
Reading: 45
